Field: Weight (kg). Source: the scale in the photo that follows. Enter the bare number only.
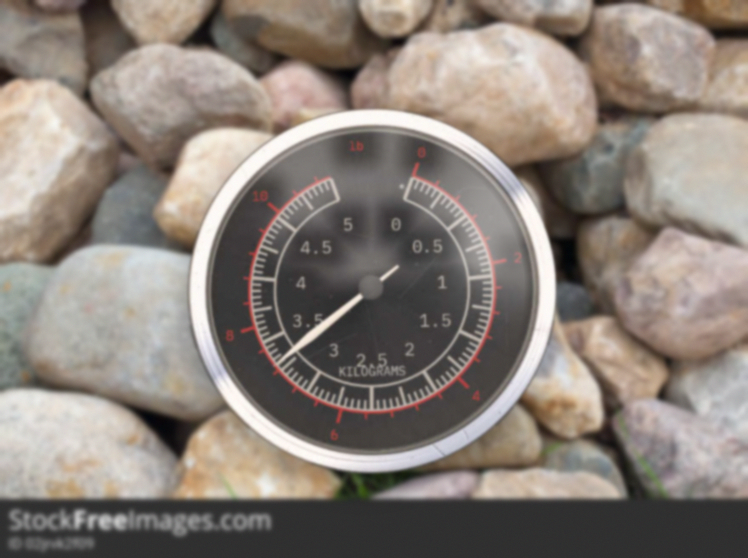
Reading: 3.3
